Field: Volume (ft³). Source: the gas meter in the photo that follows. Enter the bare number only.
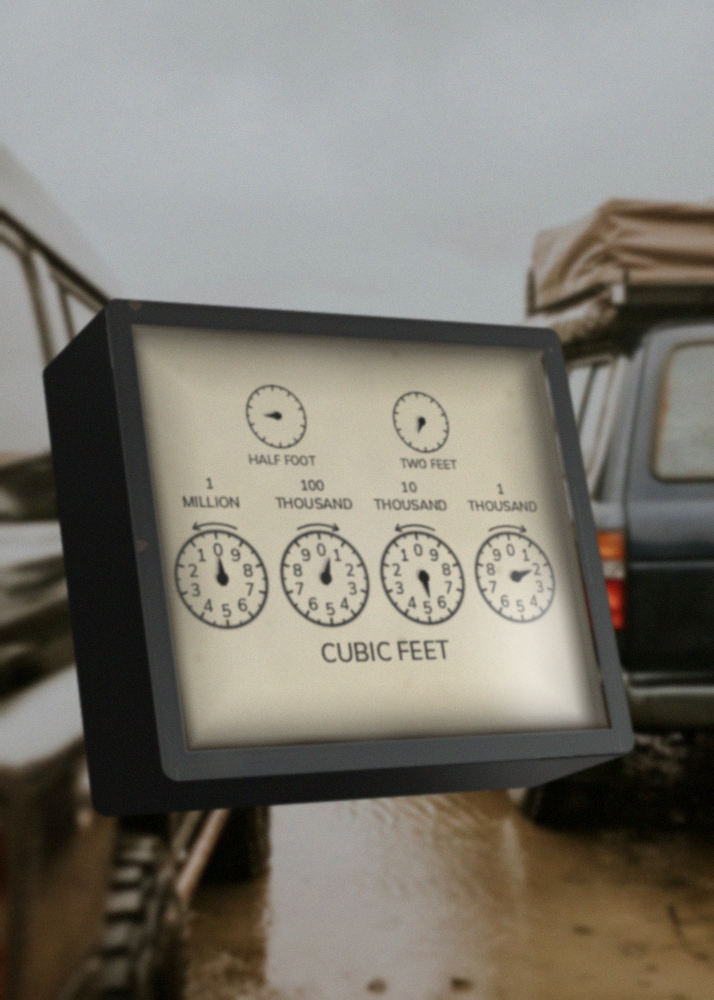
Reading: 5200
